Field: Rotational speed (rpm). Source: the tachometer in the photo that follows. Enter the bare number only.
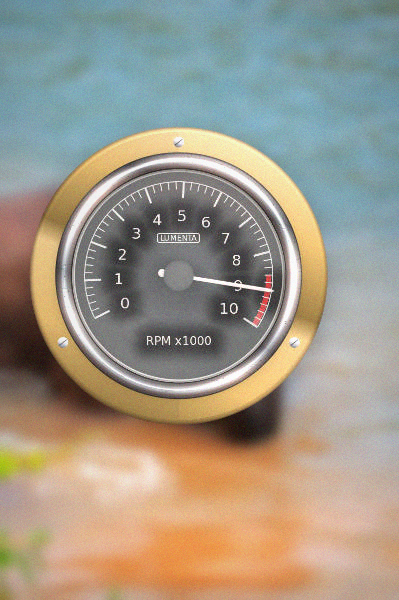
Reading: 9000
